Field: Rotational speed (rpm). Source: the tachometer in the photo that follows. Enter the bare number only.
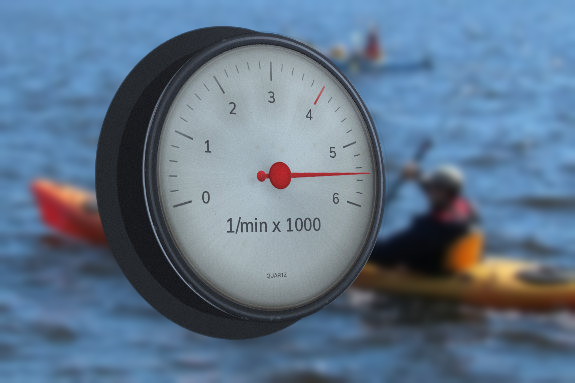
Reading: 5500
